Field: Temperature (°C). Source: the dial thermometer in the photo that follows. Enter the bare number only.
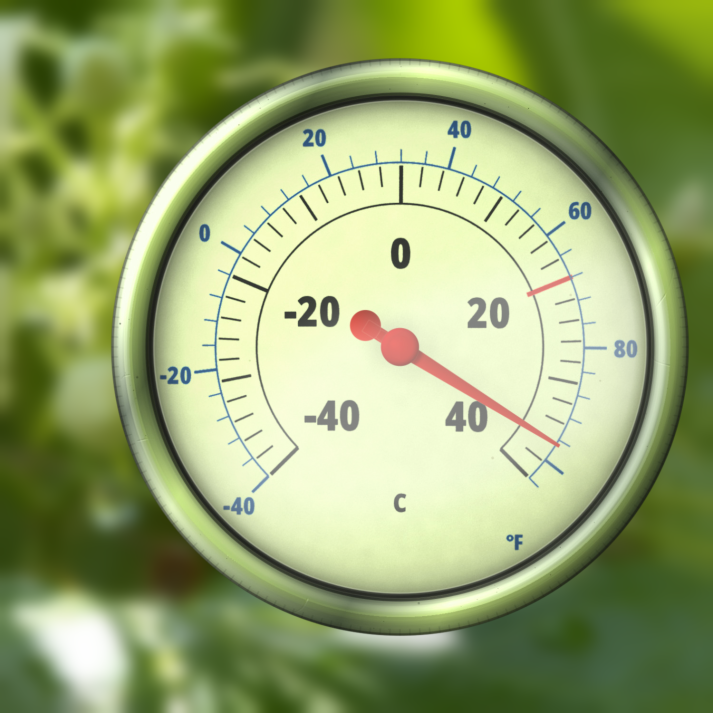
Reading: 36
